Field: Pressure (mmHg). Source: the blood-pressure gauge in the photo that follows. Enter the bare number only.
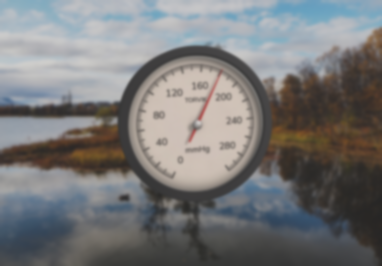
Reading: 180
